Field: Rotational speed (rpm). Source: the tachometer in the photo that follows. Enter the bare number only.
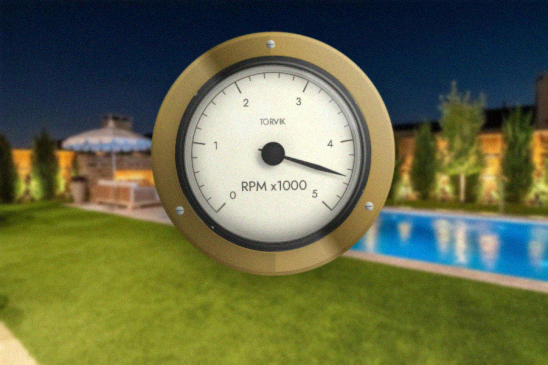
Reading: 4500
